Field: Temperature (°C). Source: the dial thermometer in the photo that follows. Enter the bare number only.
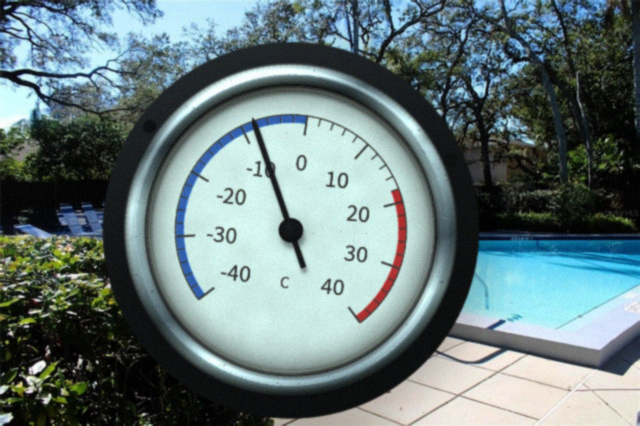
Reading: -8
